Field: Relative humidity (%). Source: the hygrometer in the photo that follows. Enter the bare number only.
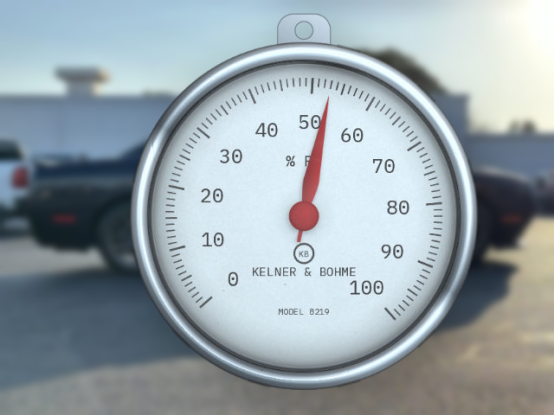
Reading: 53
